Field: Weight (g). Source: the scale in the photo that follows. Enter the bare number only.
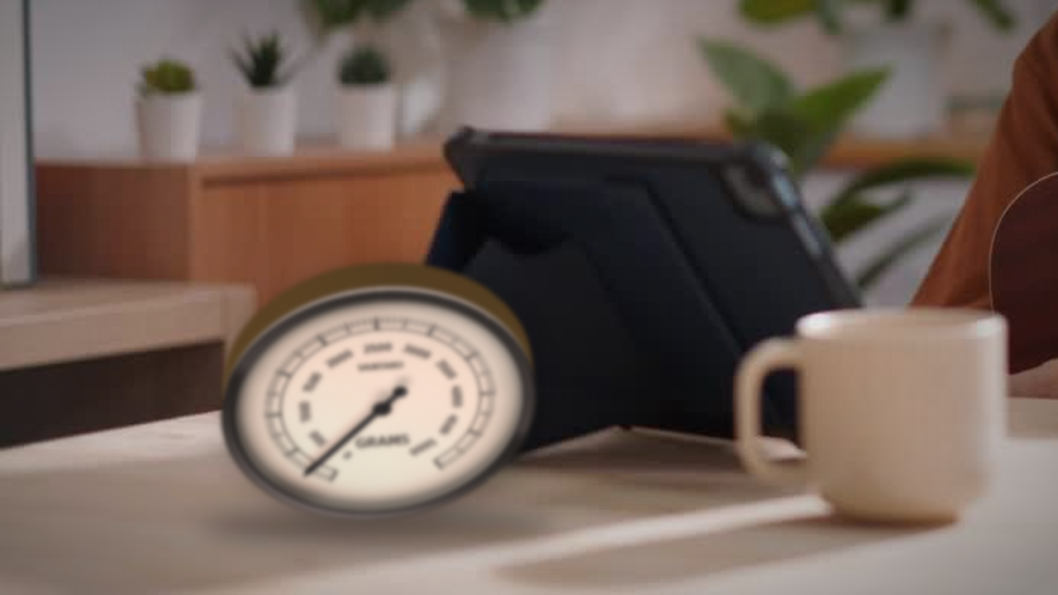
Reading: 250
